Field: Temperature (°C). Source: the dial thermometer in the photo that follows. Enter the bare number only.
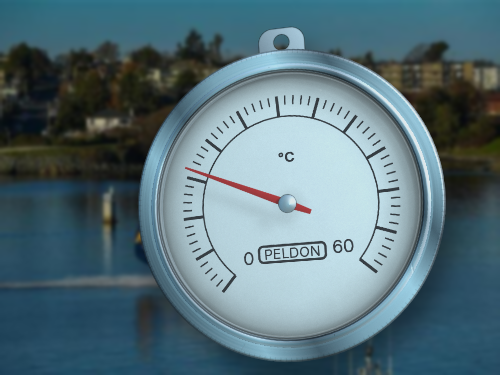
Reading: 16
